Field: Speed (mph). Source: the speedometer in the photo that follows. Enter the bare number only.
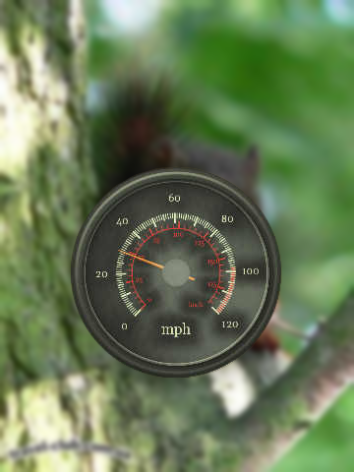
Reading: 30
